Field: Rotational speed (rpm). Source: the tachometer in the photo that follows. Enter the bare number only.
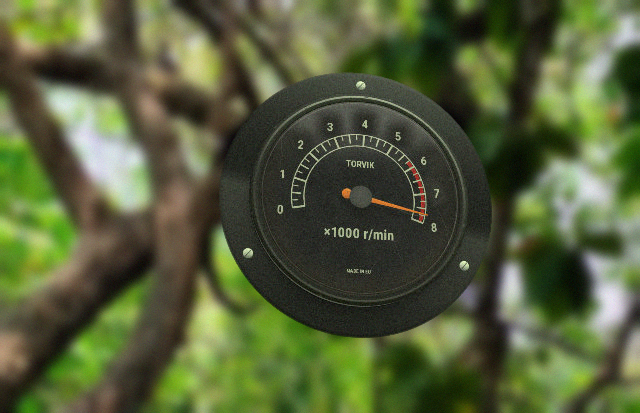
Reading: 7750
